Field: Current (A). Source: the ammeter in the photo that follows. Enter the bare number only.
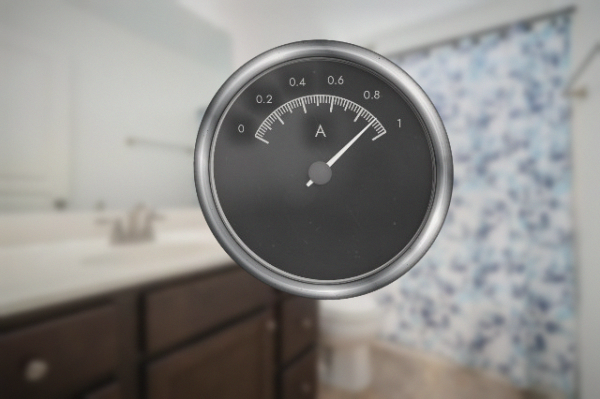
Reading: 0.9
